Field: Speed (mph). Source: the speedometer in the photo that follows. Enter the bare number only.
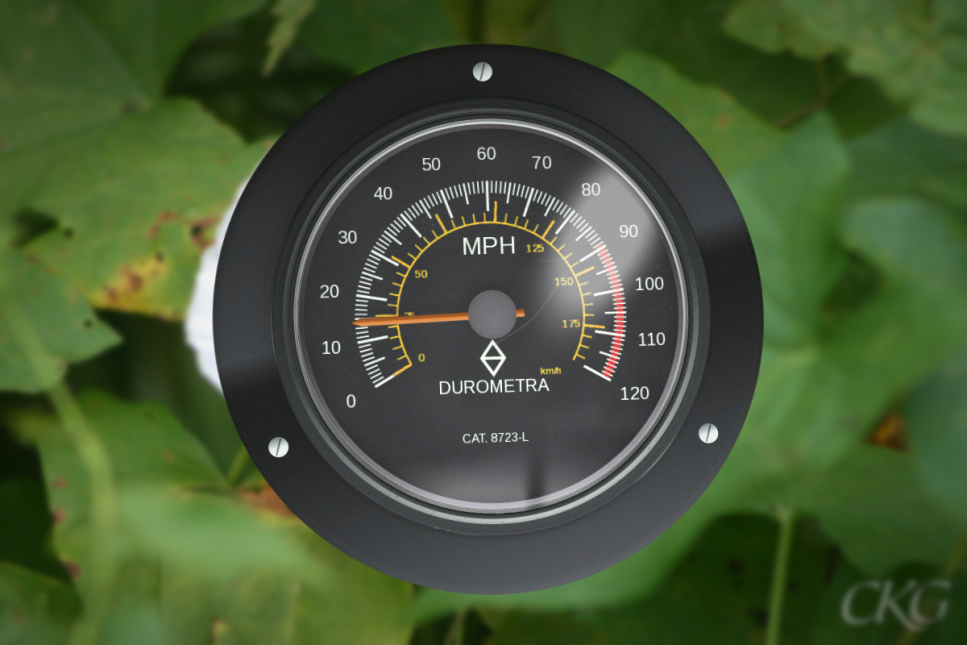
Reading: 14
